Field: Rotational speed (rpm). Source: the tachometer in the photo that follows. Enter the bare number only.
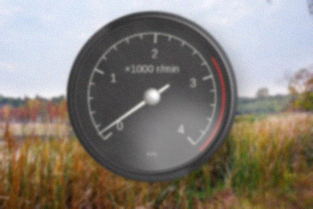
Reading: 100
